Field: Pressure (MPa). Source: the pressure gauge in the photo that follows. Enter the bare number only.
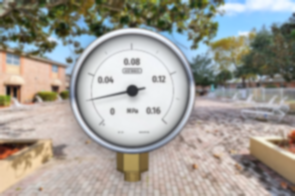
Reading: 0.02
